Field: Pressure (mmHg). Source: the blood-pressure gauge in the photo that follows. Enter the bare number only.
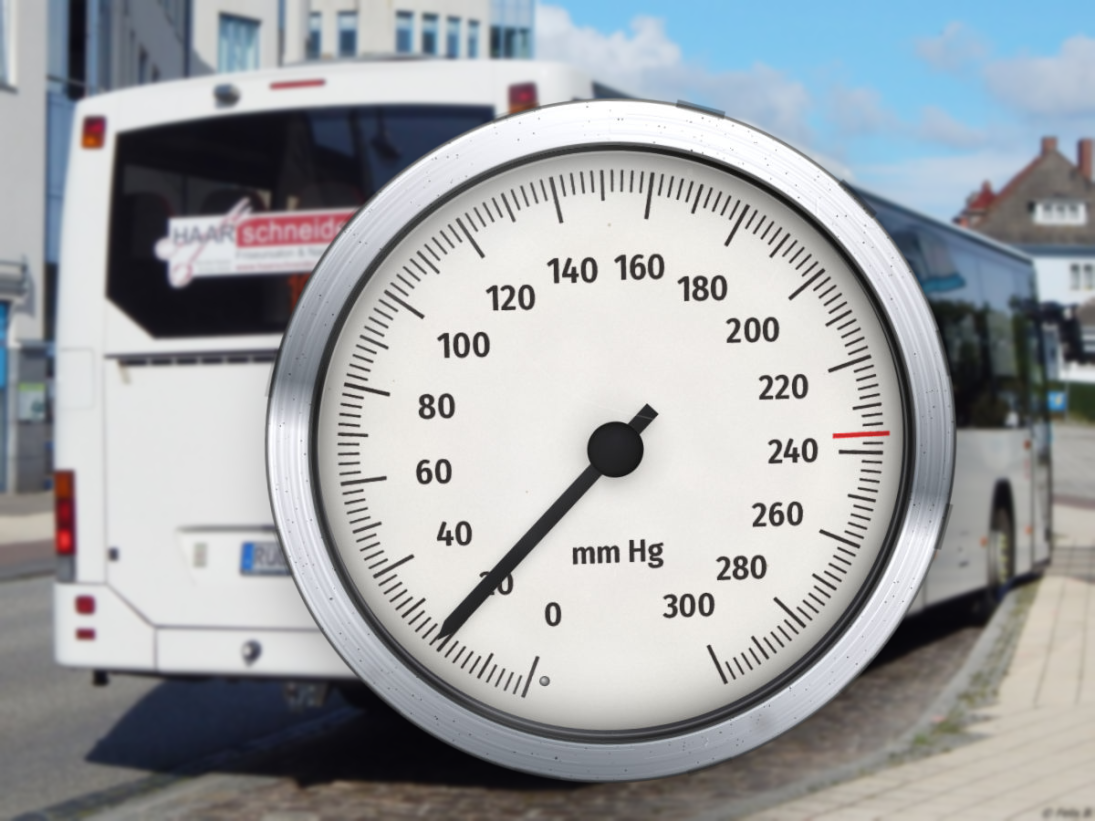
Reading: 22
